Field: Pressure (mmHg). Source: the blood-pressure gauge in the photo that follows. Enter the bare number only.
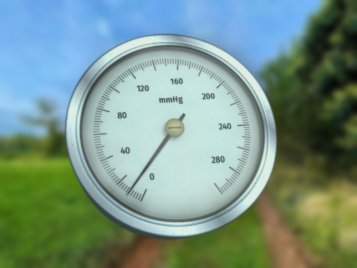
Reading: 10
